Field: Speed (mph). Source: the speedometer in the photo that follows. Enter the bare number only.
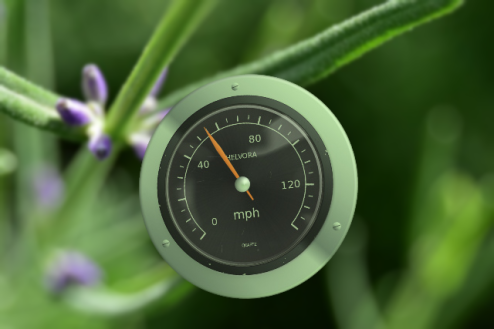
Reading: 55
